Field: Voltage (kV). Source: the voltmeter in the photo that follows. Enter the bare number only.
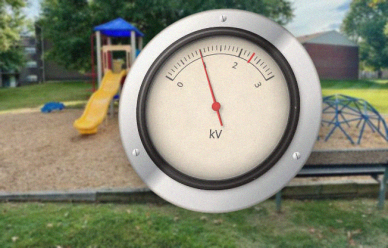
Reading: 1
